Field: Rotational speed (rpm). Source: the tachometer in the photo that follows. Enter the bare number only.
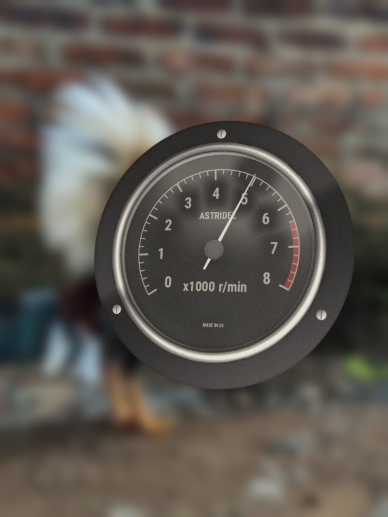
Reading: 5000
